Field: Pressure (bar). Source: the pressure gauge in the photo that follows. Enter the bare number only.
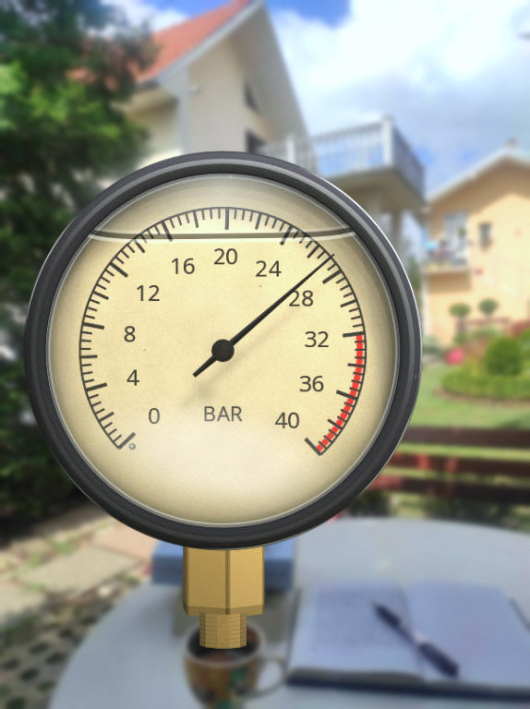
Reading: 27
